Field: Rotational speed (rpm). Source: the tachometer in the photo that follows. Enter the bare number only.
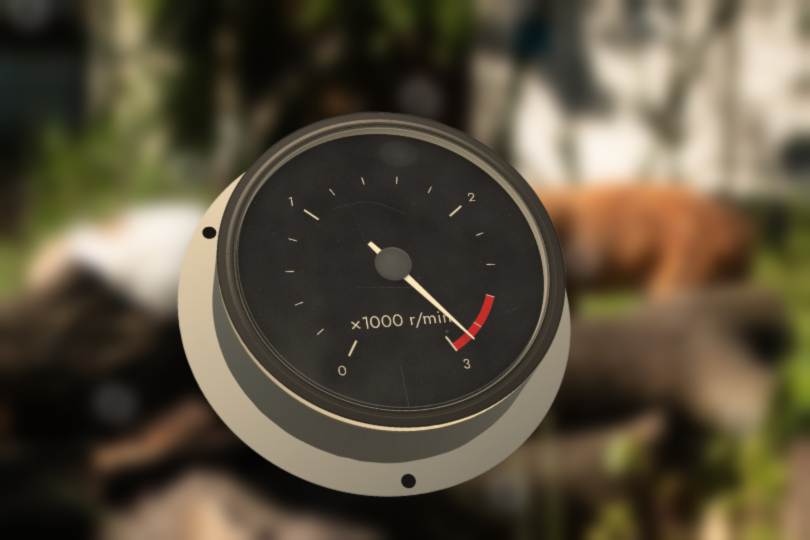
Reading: 2900
